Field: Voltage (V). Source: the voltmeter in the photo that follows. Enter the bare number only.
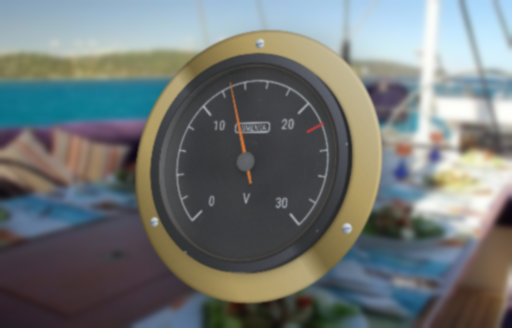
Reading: 13
